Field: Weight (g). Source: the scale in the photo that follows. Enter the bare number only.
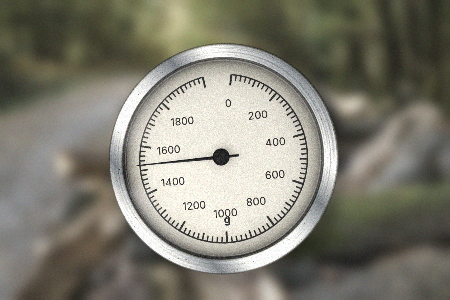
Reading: 1520
